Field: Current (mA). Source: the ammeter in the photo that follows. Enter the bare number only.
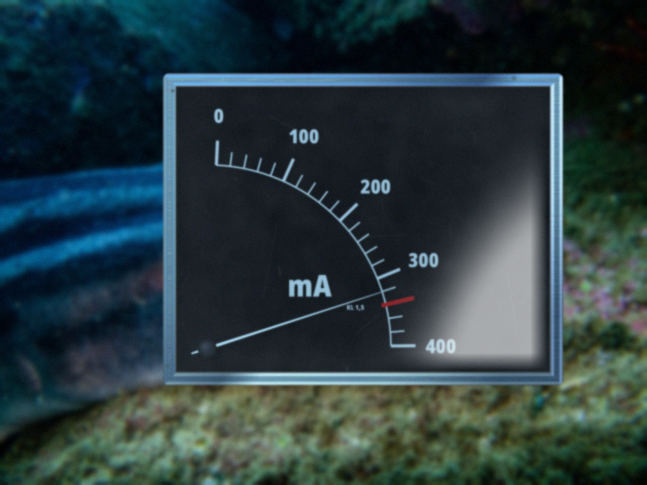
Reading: 320
